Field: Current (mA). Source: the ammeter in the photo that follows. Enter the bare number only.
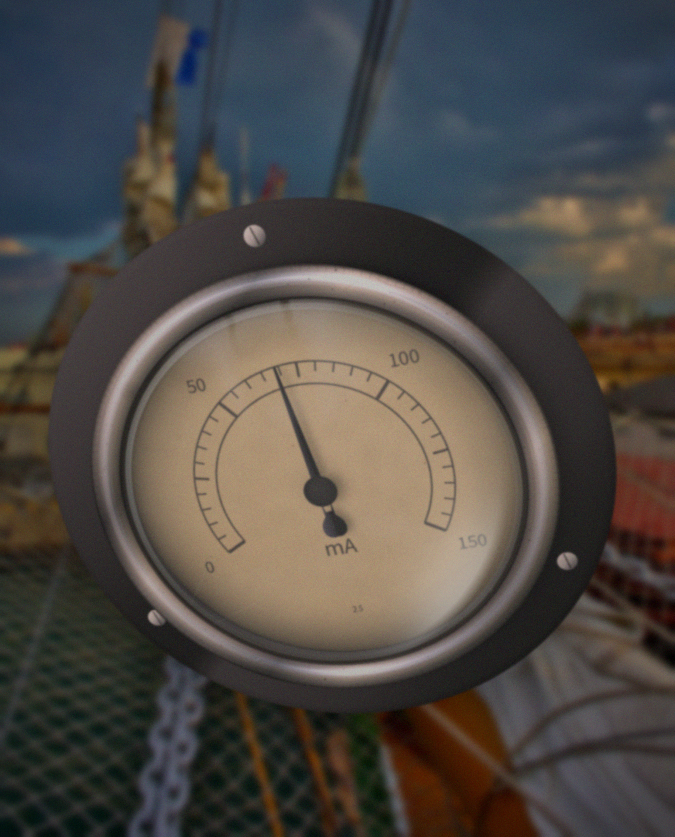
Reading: 70
